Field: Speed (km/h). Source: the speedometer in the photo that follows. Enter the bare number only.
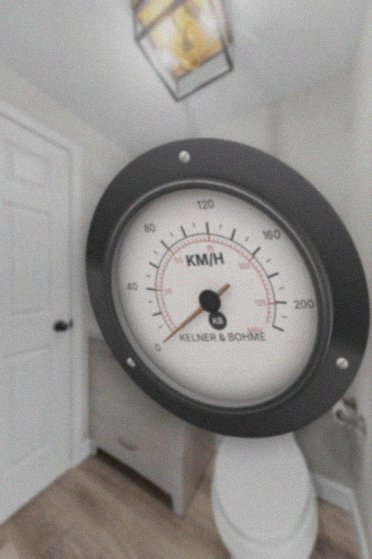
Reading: 0
